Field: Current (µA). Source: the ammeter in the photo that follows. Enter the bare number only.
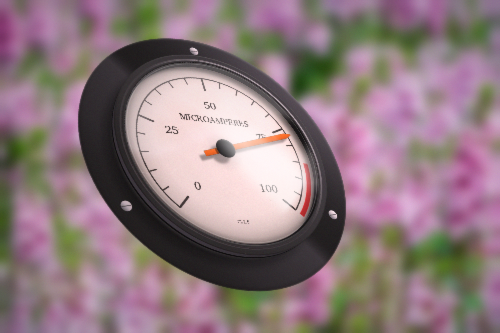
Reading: 77.5
